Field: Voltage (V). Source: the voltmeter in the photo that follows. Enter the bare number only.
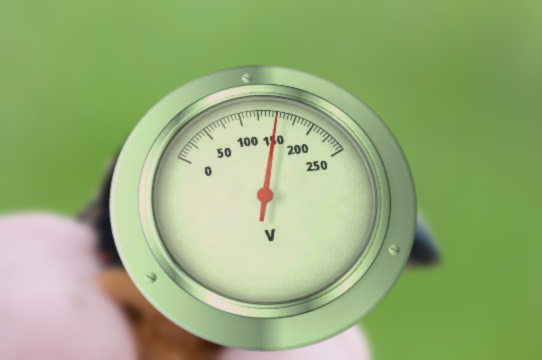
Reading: 150
